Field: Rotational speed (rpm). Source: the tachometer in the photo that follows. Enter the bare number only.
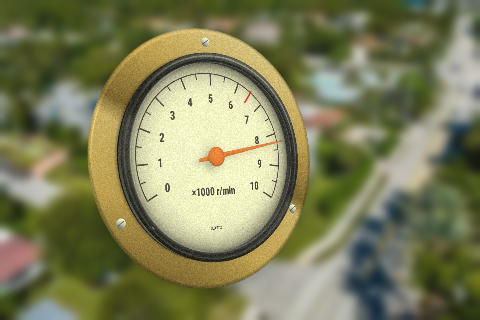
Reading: 8250
